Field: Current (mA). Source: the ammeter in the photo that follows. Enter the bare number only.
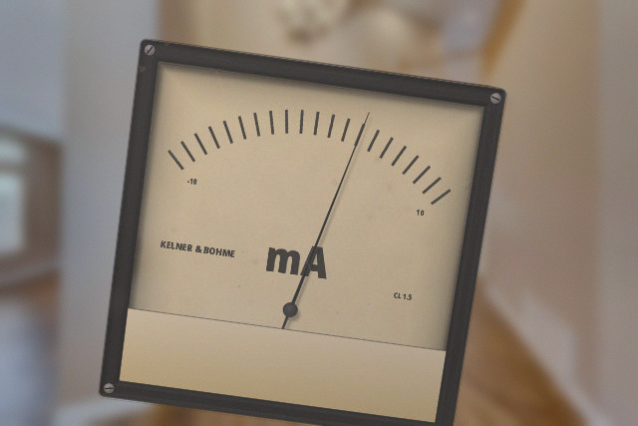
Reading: 3
